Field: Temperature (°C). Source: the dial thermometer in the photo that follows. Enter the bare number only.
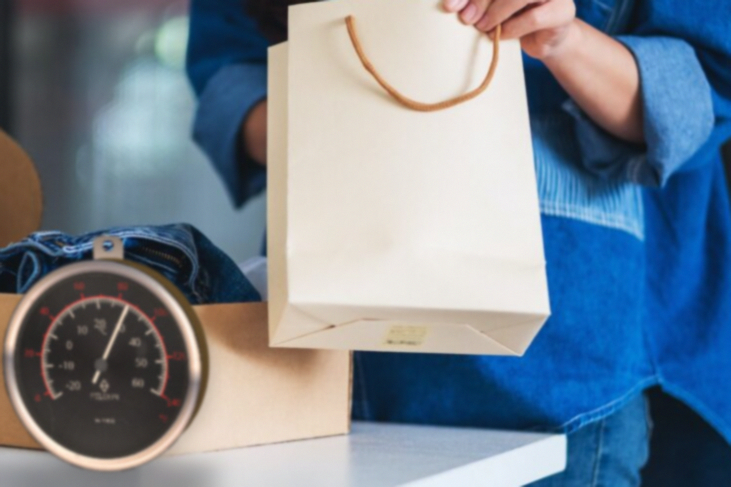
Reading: 30
